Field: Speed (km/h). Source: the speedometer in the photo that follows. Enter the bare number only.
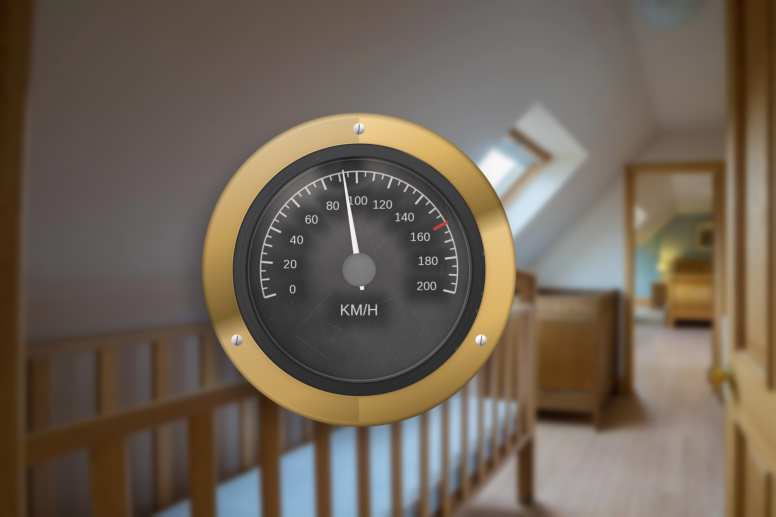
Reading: 92.5
